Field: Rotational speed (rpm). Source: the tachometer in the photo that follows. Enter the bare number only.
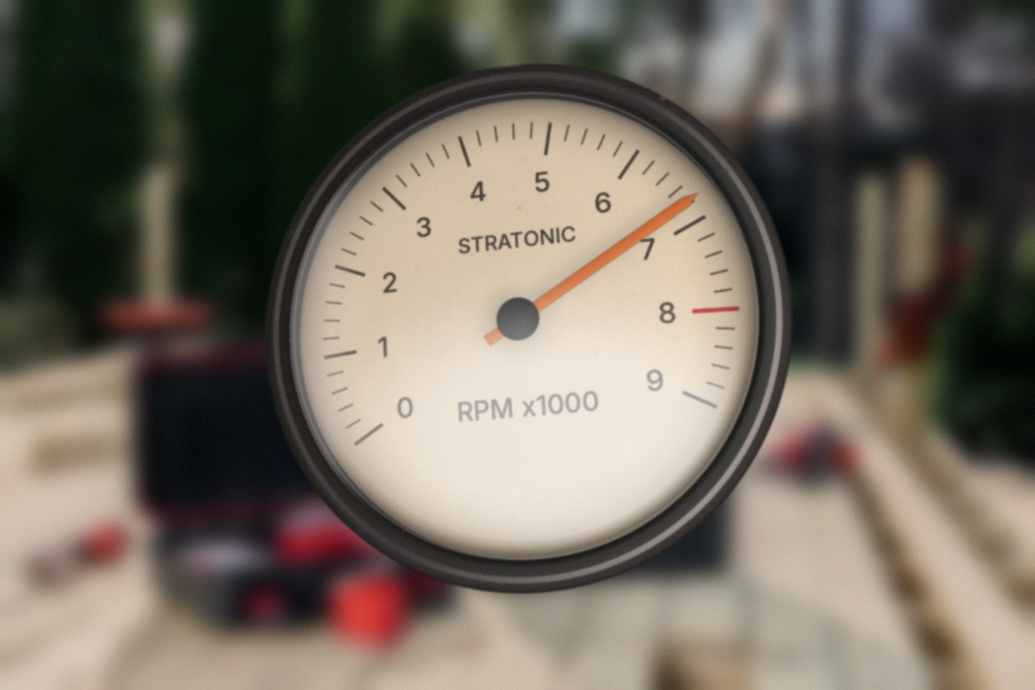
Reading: 6800
